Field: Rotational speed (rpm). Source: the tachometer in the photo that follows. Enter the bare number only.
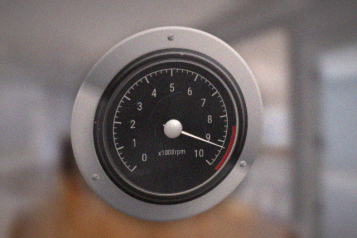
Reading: 9200
